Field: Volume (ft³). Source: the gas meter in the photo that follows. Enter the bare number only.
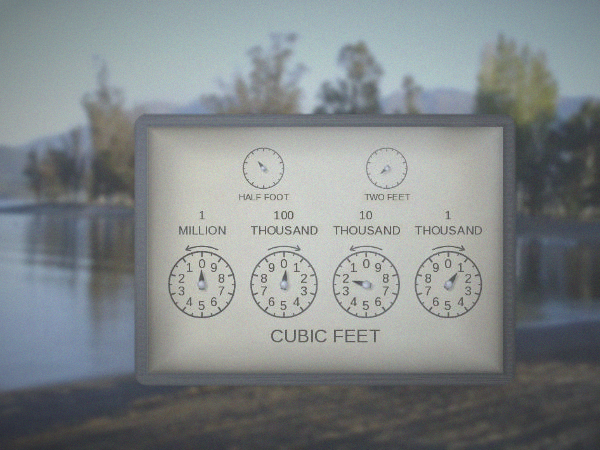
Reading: 2100
